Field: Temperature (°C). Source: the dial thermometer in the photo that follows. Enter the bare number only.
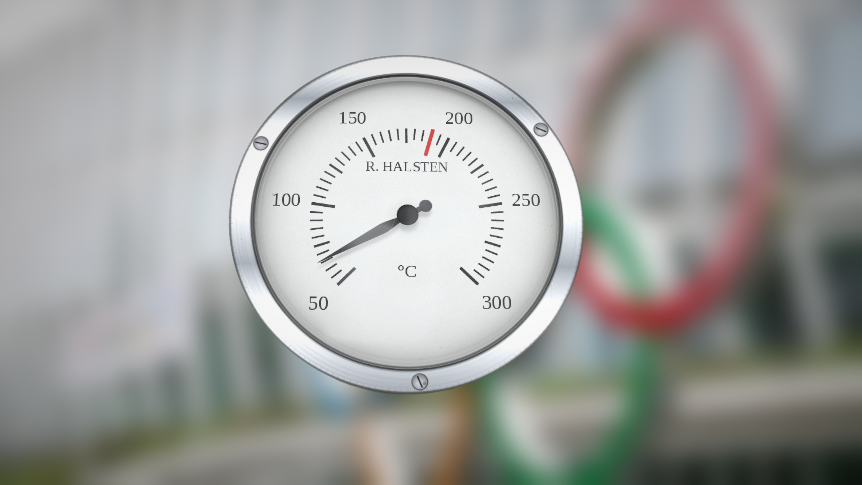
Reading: 65
